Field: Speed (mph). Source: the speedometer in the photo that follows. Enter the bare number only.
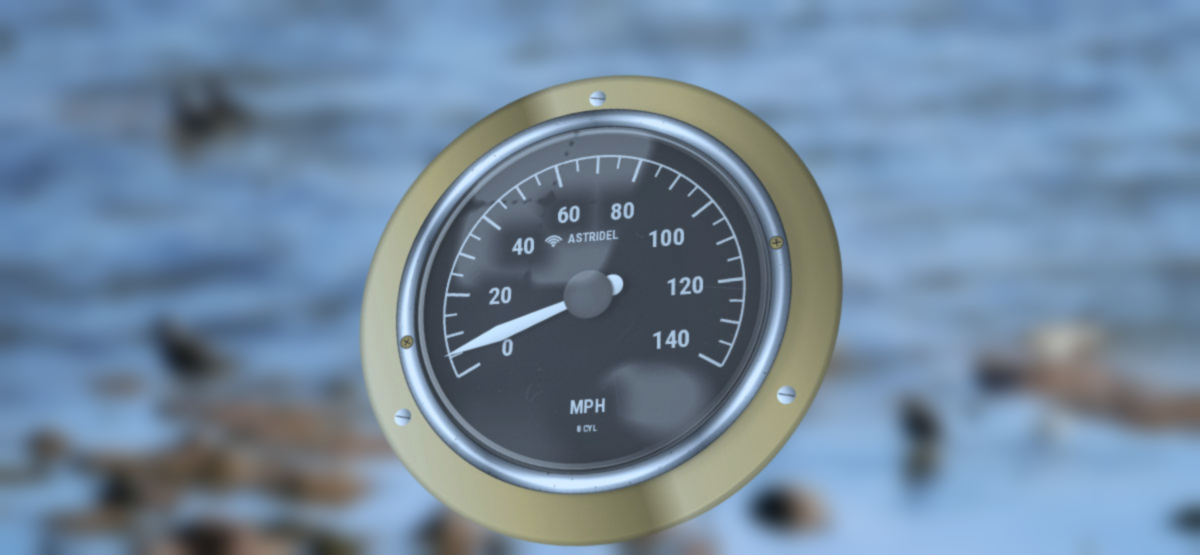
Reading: 5
